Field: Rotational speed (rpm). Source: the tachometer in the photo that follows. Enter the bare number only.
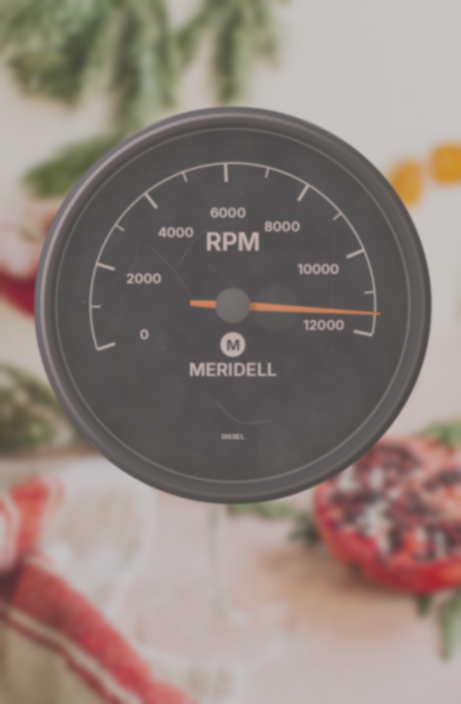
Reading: 11500
